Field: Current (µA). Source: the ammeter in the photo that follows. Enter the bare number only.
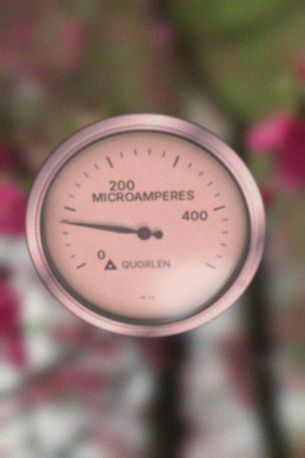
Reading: 80
